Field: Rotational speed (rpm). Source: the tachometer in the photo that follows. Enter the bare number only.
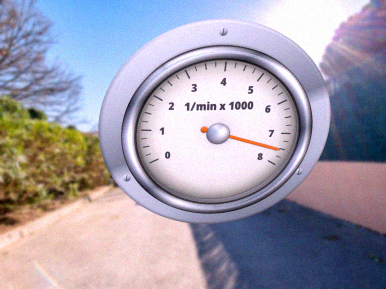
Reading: 7500
